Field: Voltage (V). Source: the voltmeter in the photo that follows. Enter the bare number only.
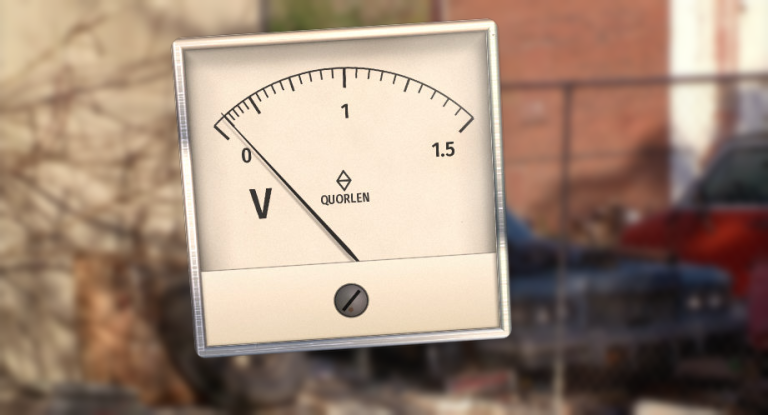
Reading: 0.25
